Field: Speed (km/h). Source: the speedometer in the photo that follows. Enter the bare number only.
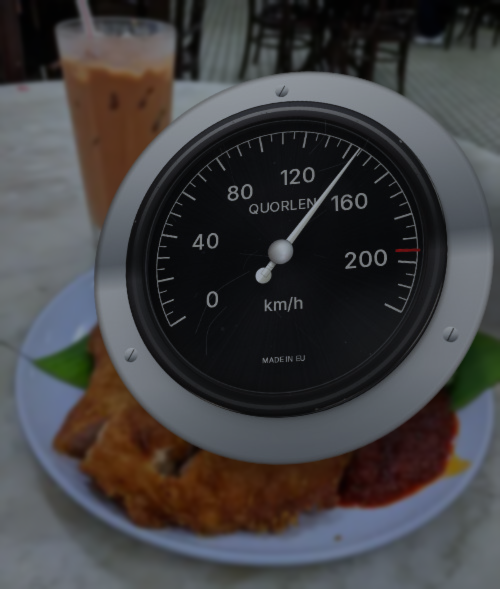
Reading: 145
